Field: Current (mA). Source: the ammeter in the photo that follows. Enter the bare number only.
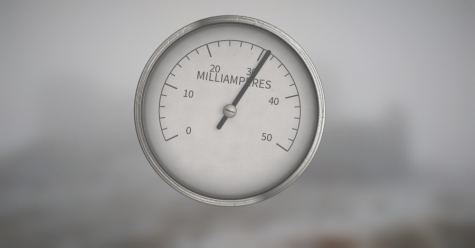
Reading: 31
